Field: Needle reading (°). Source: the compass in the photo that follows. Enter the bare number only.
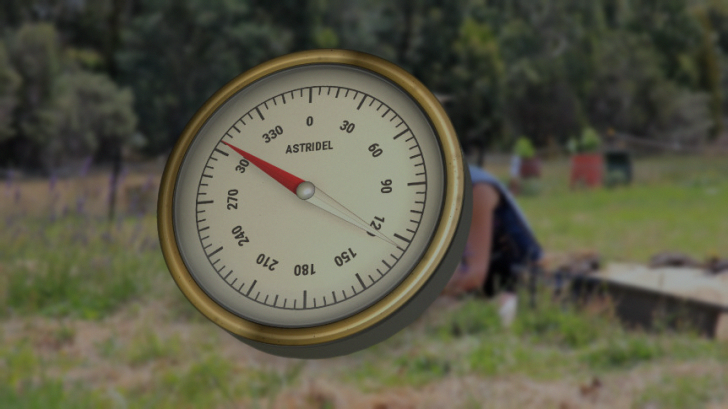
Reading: 305
